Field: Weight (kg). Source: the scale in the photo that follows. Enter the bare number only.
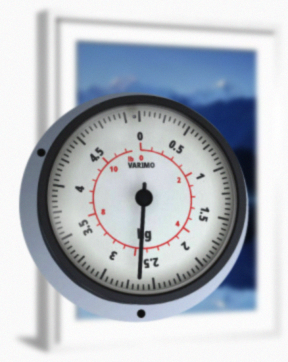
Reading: 2.65
